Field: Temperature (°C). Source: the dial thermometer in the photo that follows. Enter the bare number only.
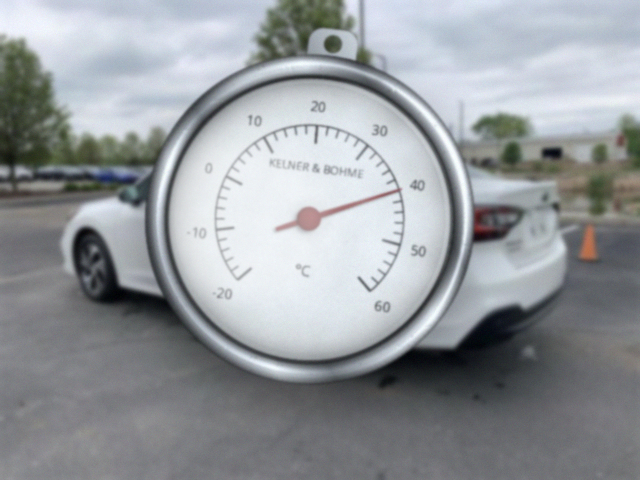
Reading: 40
